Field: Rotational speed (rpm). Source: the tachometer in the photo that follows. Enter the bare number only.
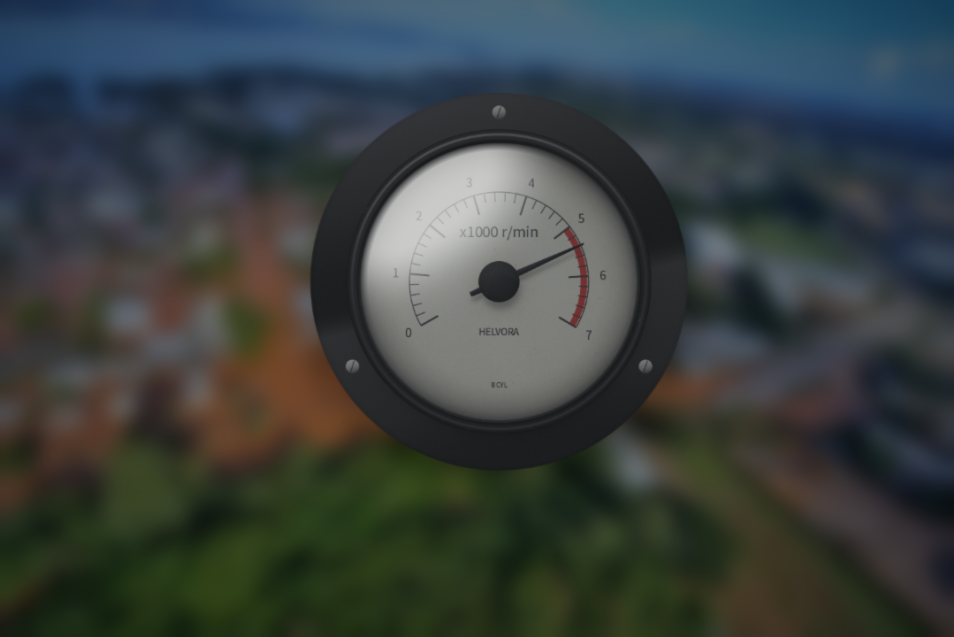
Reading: 5400
